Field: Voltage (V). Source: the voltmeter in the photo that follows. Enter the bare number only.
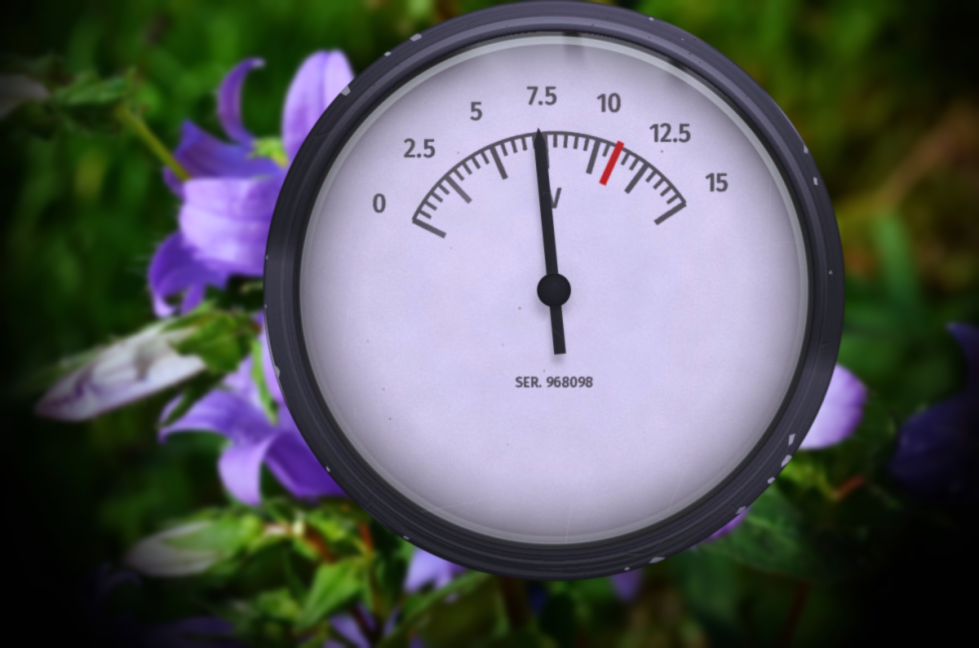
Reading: 7.25
